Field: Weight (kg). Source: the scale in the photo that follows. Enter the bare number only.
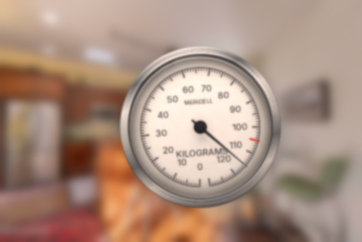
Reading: 115
